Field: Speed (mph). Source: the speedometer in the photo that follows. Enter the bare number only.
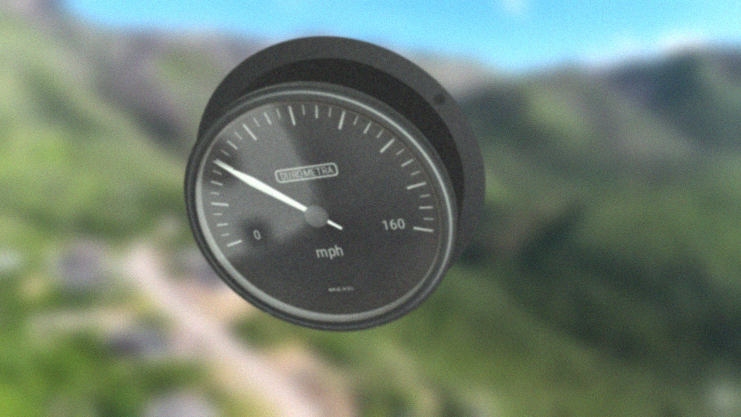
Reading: 40
